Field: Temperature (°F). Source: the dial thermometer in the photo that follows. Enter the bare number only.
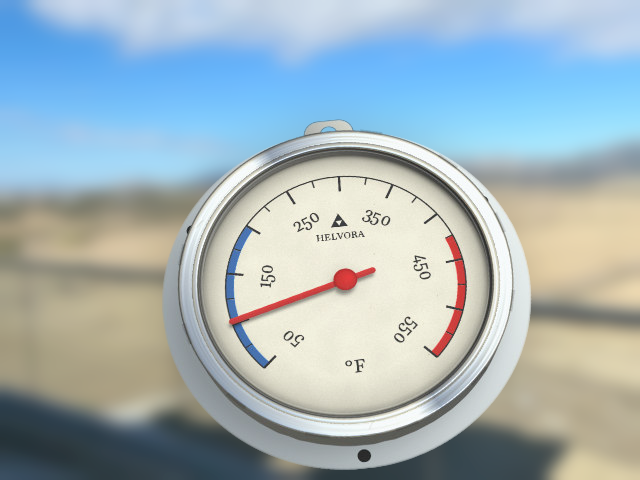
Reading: 100
